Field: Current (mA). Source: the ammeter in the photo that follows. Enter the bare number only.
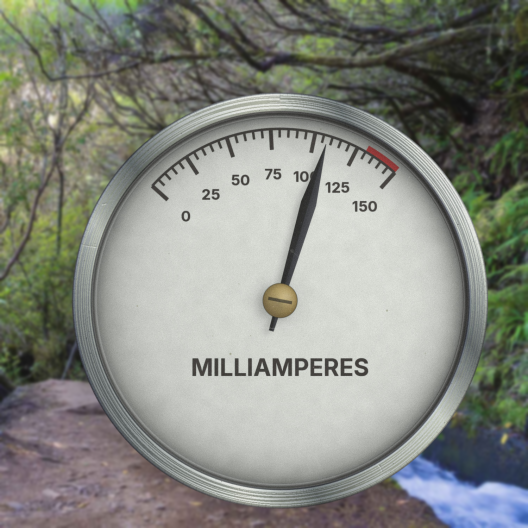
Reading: 107.5
